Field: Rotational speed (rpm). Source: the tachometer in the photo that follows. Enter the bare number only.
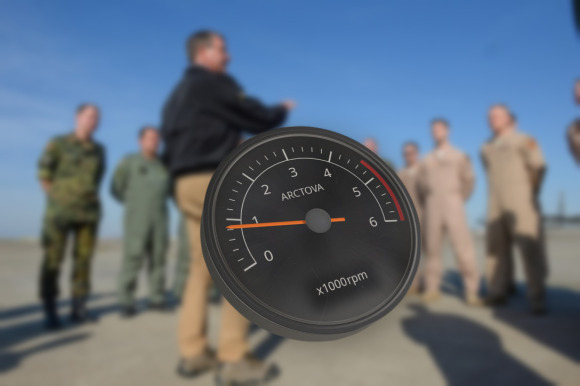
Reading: 800
